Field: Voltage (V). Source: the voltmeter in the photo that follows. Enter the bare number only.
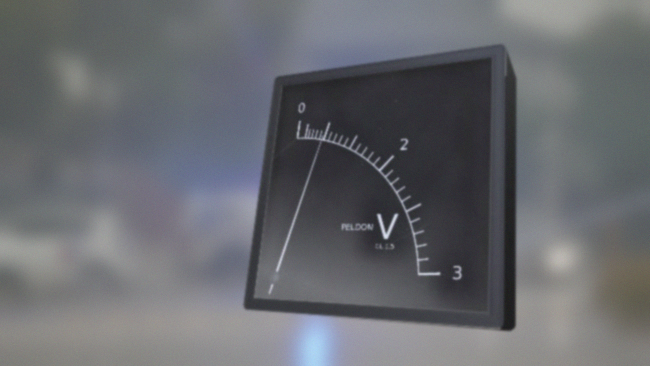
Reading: 1
